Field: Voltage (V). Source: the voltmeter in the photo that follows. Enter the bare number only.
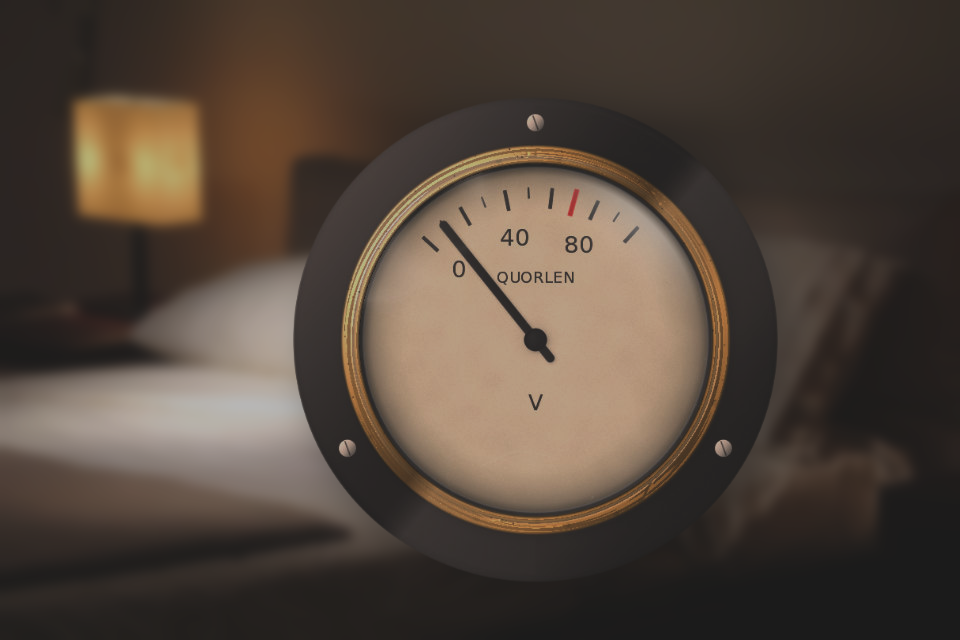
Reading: 10
